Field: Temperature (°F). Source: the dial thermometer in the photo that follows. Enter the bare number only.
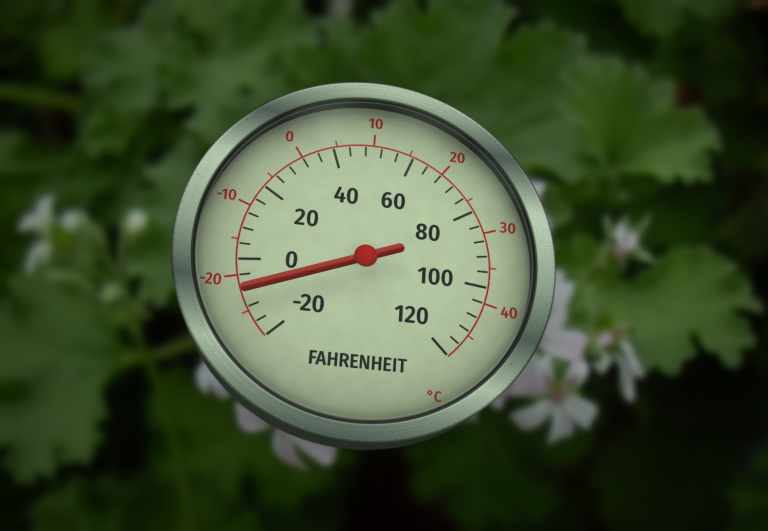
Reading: -8
